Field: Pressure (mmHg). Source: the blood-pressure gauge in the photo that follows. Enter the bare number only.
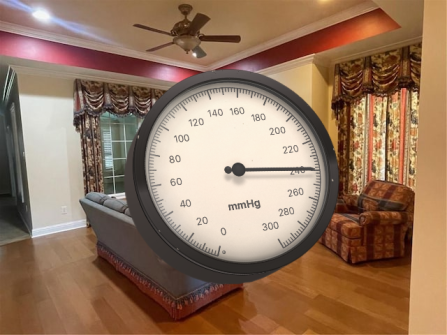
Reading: 240
